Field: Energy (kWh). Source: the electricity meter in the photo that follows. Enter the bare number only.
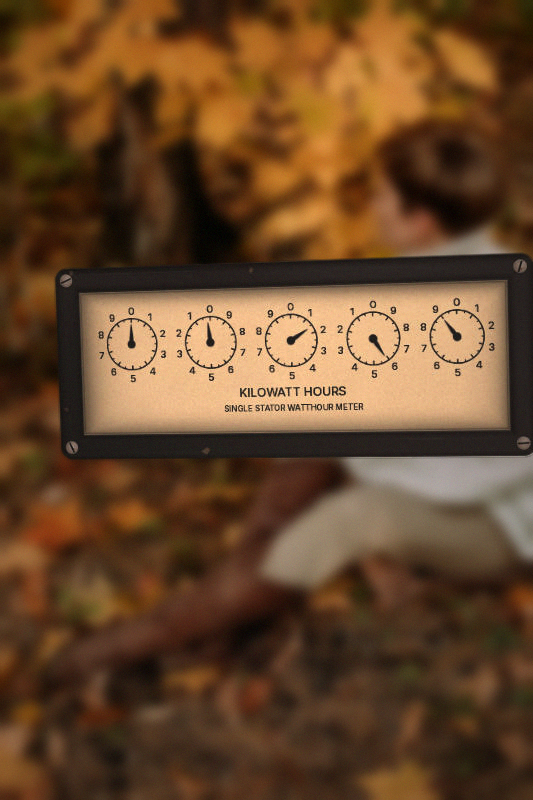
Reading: 159
